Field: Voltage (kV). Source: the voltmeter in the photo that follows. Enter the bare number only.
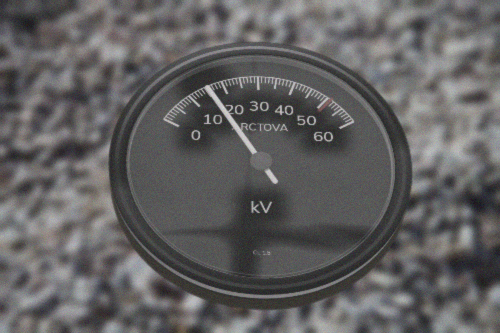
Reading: 15
